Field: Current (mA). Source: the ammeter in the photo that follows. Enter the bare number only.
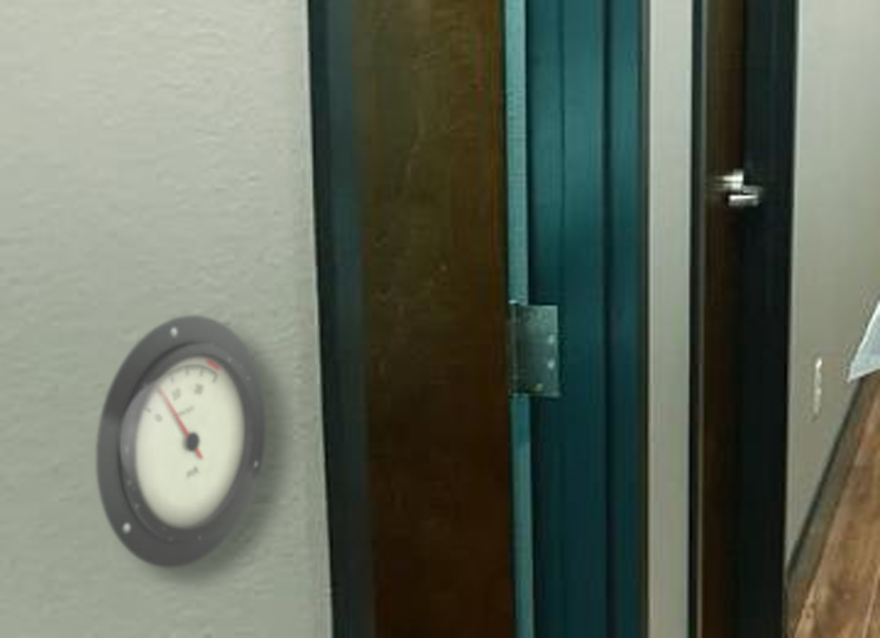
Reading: 5
